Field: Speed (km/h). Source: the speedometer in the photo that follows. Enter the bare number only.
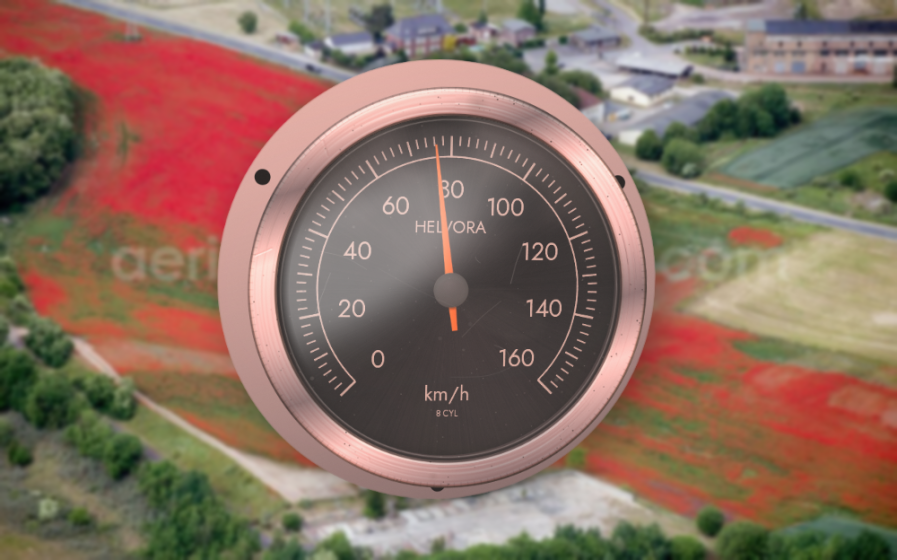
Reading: 76
